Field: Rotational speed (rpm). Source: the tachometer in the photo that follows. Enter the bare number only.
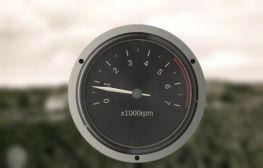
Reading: 750
